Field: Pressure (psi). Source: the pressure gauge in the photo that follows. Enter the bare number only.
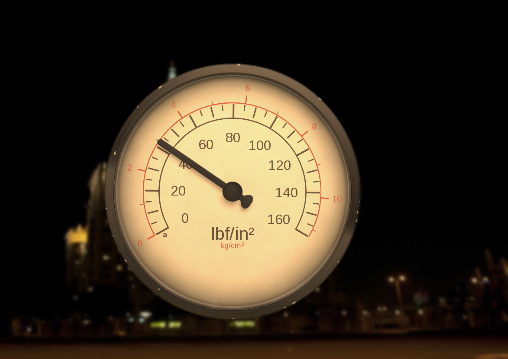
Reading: 42.5
